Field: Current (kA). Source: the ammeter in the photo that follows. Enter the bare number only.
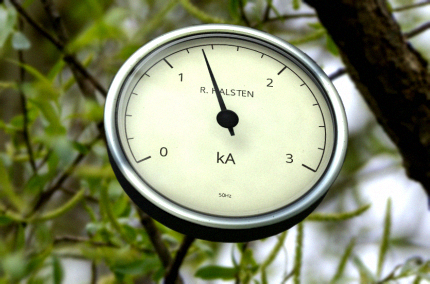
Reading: 1.3
